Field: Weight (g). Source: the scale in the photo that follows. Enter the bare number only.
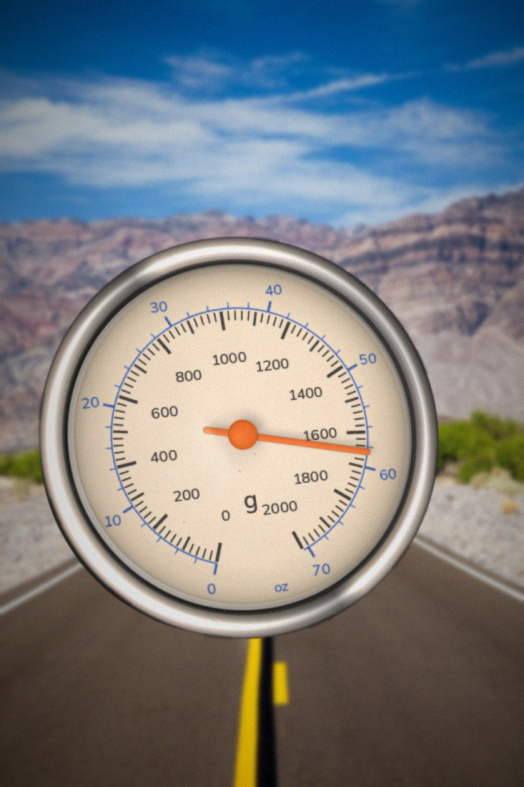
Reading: 1660
